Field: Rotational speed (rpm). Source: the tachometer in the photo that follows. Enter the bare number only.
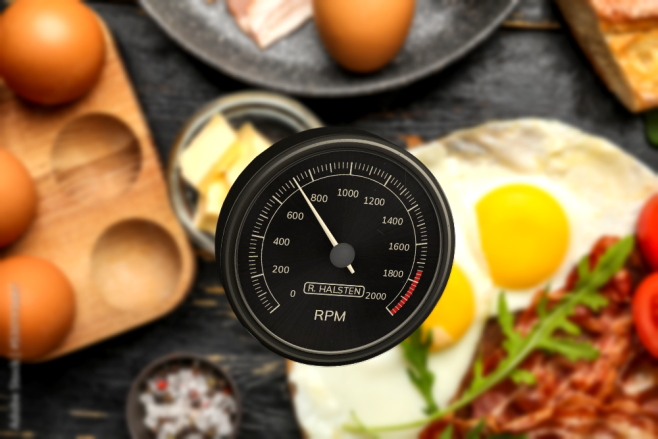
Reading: 720
